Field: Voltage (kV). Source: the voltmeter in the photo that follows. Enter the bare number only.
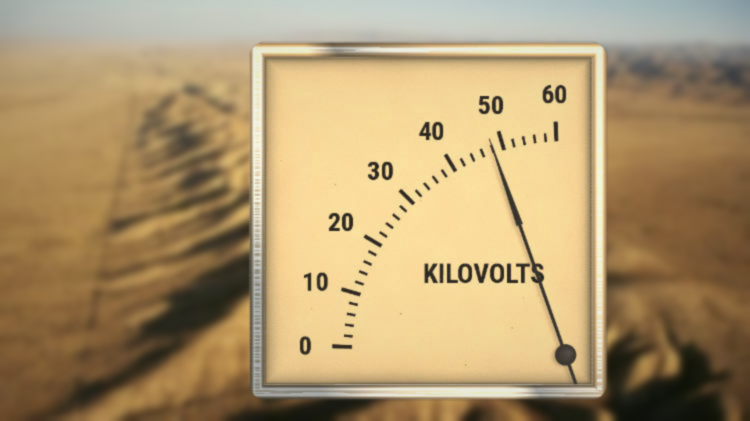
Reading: 48
